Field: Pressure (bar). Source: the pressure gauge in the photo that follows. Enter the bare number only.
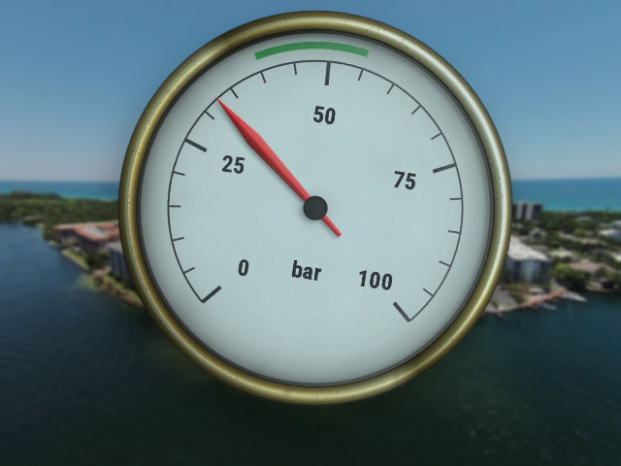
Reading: 32.5
